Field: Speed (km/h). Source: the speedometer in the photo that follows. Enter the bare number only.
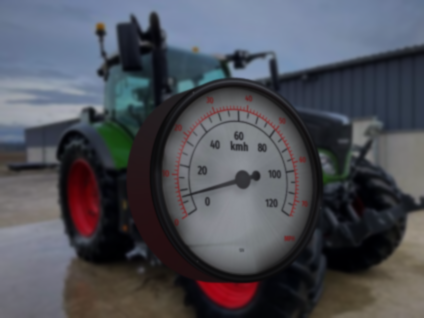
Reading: 7.5
